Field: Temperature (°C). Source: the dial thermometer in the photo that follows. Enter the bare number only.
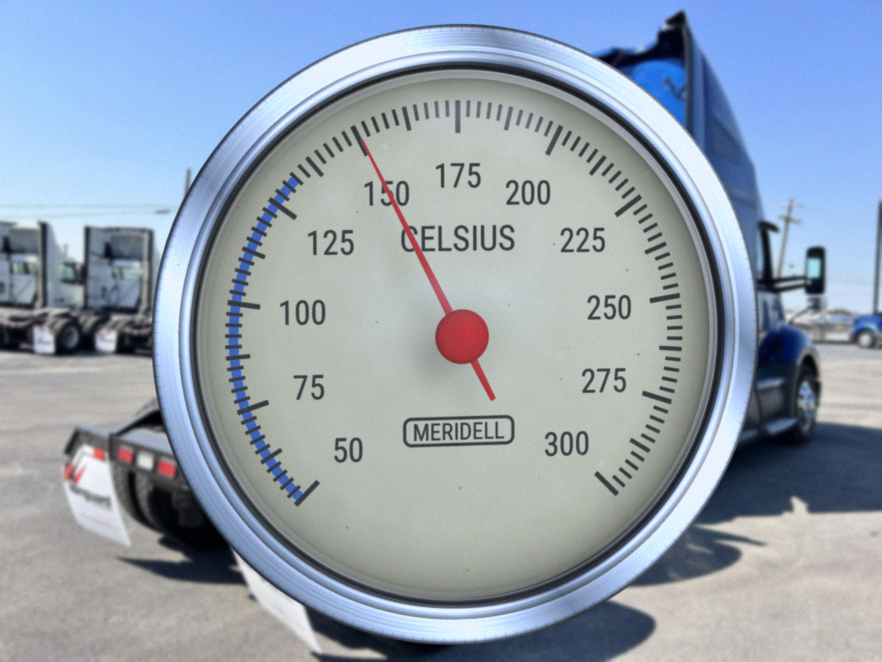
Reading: 150
